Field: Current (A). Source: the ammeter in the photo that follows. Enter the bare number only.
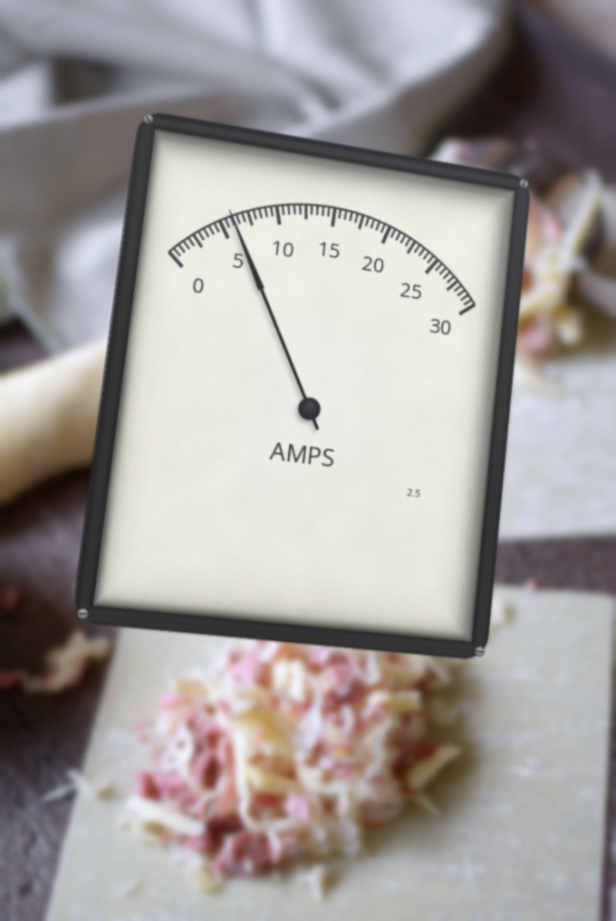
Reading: 6
